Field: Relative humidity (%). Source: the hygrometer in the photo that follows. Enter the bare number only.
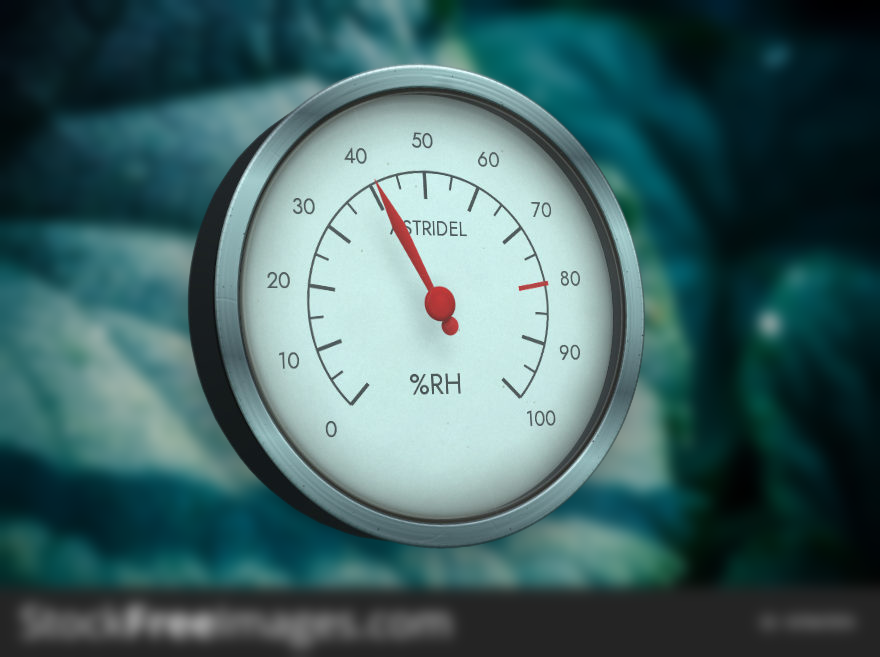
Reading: 40
